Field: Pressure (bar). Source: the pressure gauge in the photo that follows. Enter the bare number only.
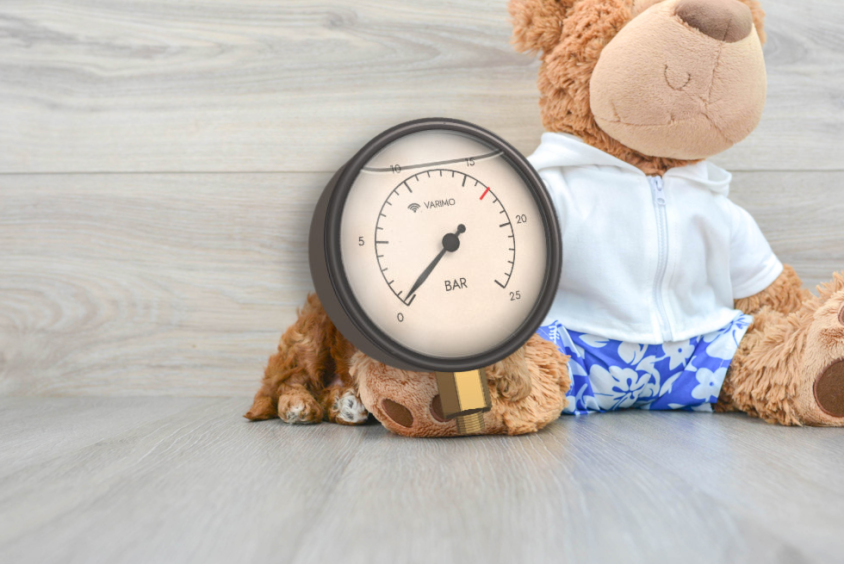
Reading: 0.5
